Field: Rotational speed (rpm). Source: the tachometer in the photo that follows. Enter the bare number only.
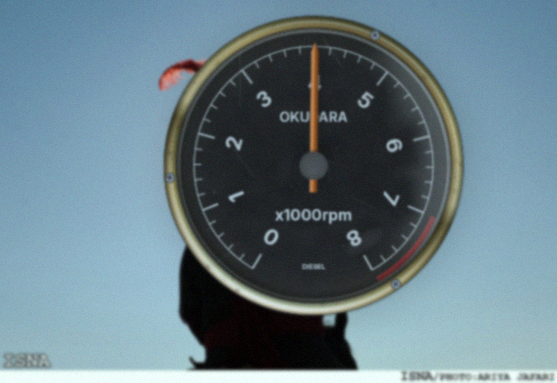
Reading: 4000
